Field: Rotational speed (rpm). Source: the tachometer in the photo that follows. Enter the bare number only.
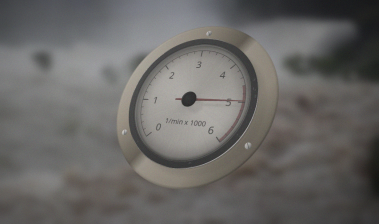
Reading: 5000
